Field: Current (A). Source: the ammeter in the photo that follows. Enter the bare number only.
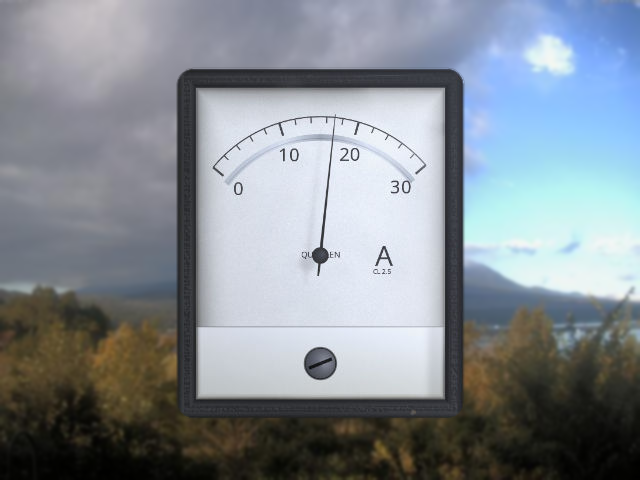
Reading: 17
